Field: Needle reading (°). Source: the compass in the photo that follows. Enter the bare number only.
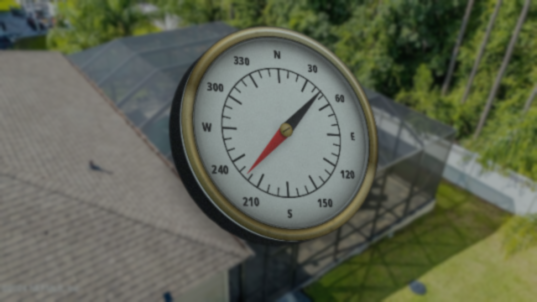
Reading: 225
